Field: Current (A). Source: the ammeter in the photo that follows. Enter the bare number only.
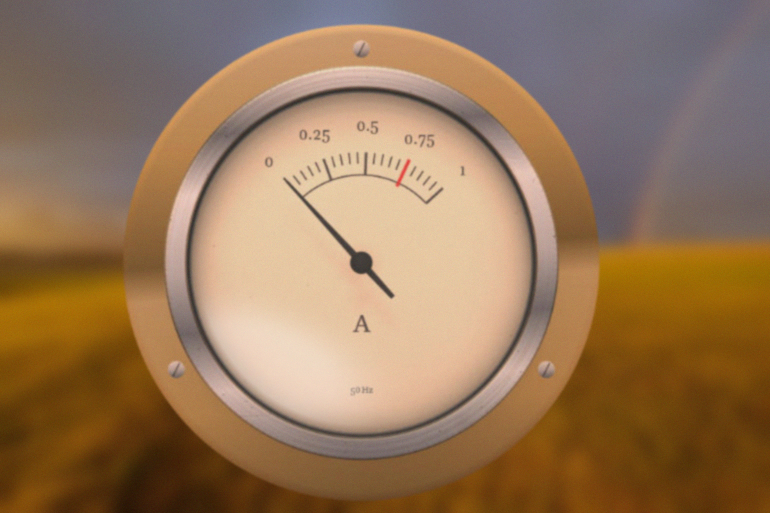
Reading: 0
